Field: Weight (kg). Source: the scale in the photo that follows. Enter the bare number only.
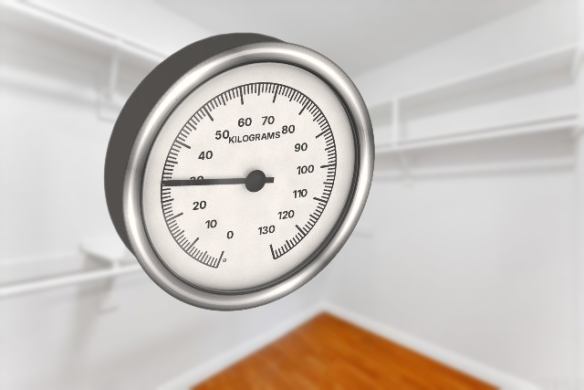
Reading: 30
